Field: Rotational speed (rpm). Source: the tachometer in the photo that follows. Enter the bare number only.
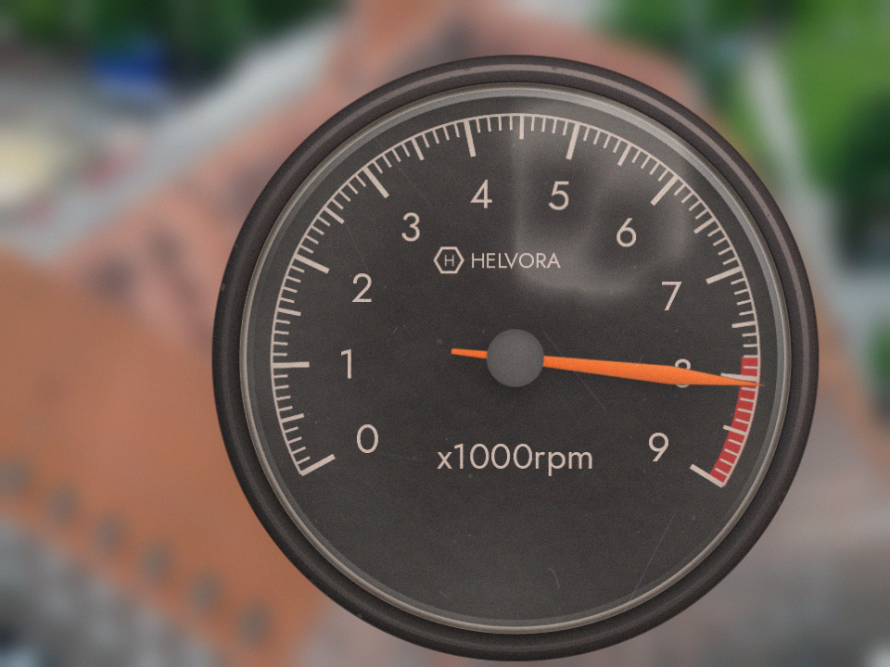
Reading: 8050
